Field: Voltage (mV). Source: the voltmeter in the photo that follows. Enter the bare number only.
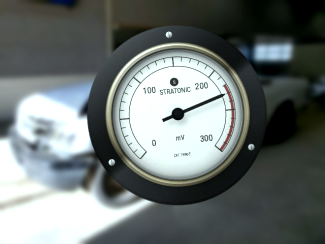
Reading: 230
